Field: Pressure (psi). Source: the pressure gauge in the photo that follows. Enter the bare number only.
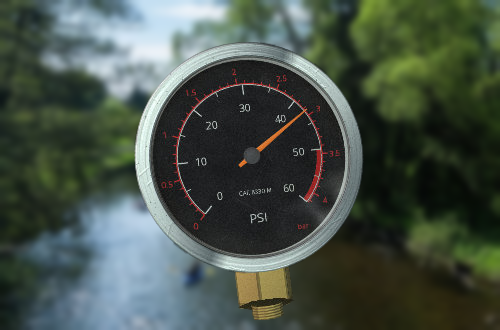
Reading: 42.5
